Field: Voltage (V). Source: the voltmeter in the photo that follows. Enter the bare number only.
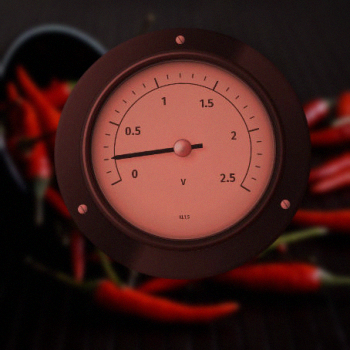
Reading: 0.2
